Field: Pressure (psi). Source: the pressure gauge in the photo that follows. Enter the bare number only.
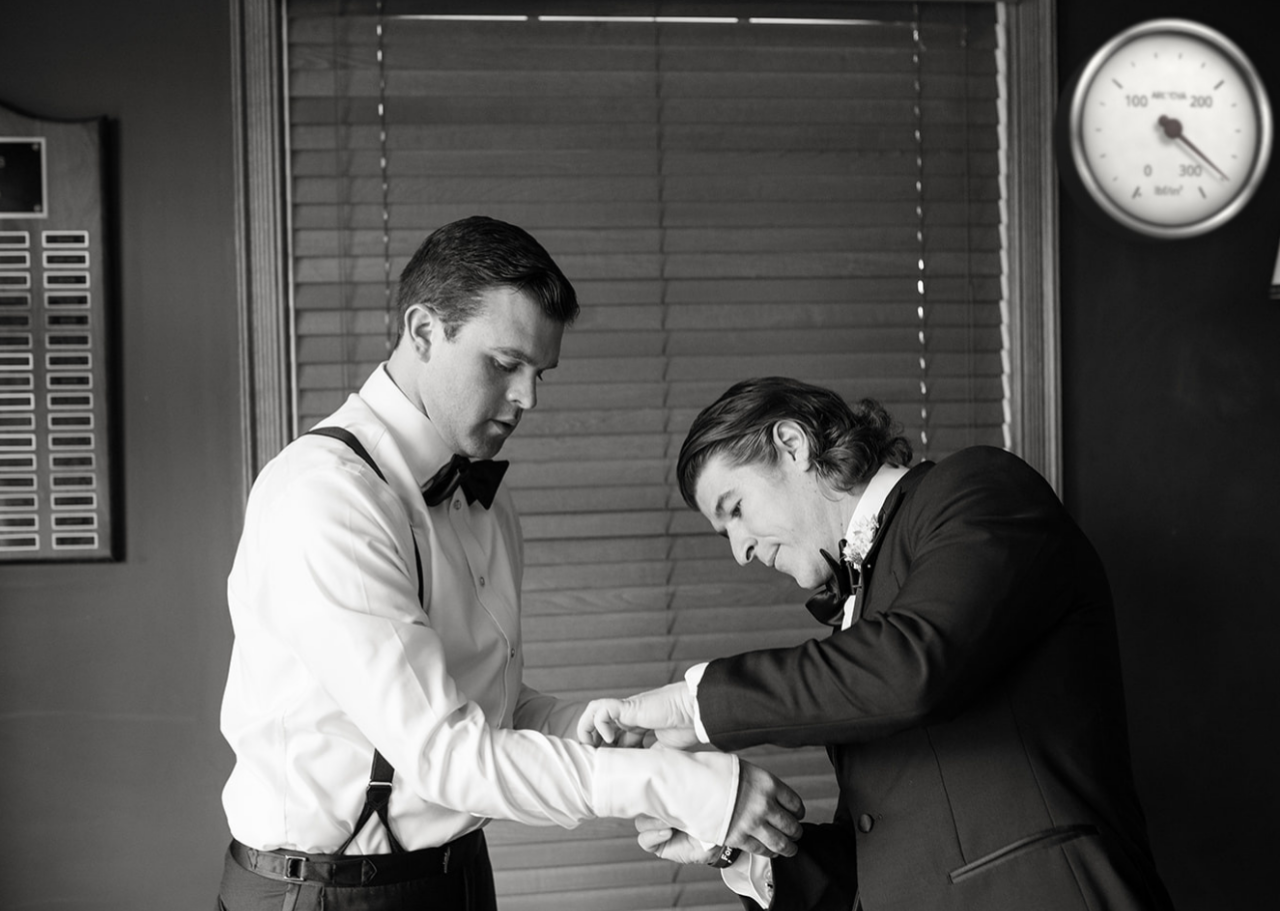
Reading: 280
